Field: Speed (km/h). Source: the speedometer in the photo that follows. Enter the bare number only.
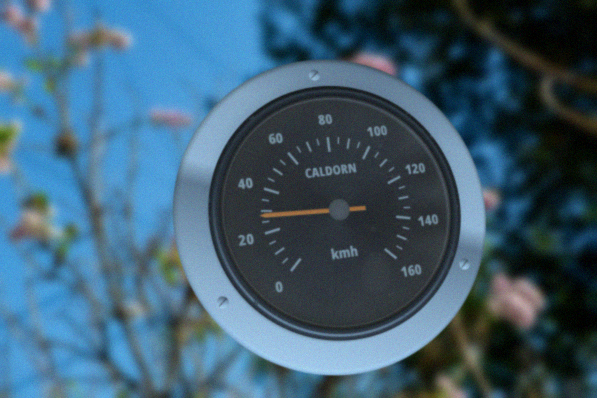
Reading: 27.5
